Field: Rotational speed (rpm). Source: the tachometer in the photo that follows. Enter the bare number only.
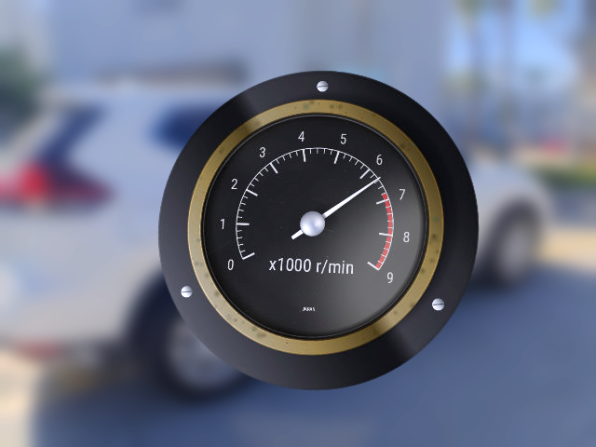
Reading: 6400
